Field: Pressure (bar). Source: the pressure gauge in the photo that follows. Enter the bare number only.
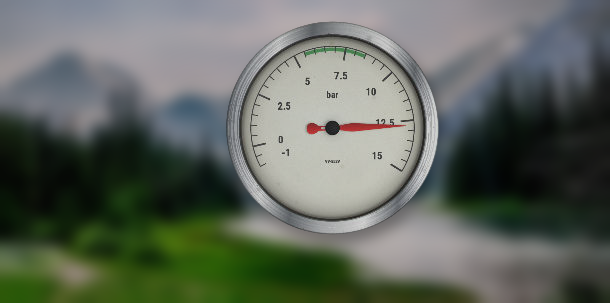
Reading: 12.75
